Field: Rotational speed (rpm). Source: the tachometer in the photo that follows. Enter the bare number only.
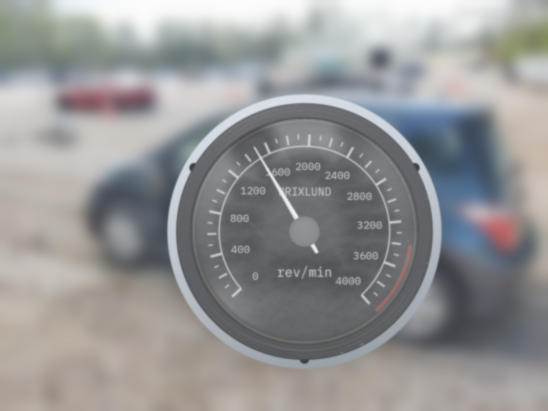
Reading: 1500
